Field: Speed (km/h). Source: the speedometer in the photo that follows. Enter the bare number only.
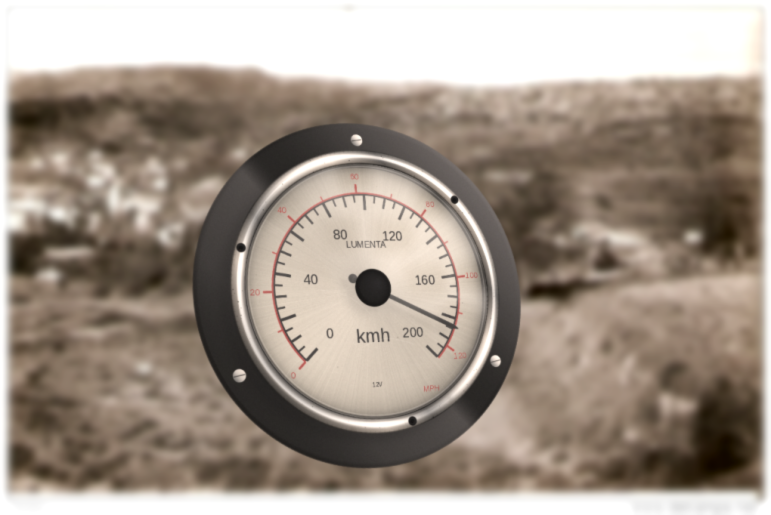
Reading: 185
